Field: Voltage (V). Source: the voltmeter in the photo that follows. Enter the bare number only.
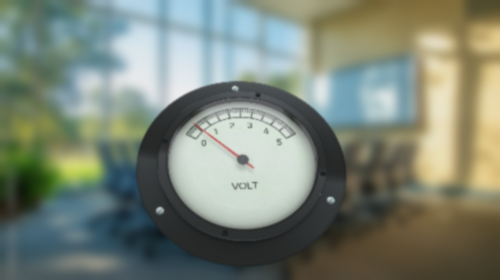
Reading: 0.5
